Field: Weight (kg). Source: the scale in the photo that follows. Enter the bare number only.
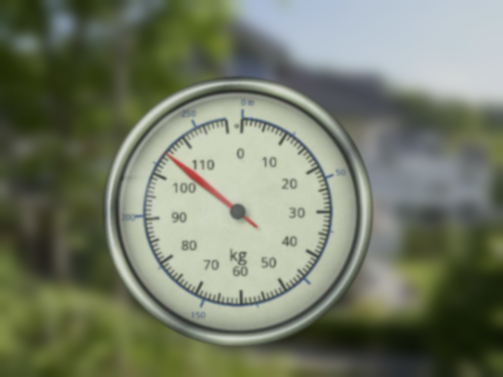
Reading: 105
